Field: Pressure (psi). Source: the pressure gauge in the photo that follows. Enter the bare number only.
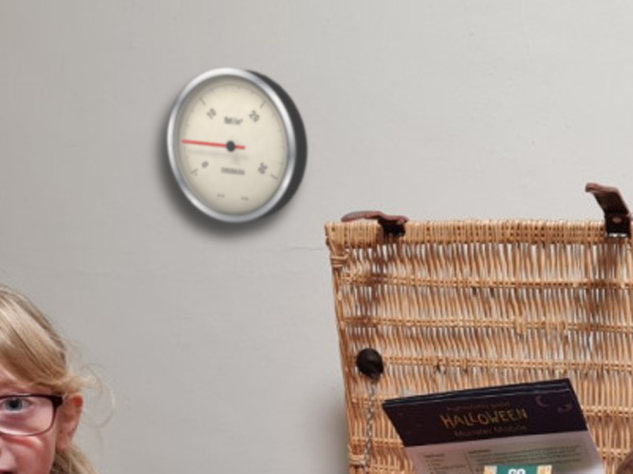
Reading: 4
